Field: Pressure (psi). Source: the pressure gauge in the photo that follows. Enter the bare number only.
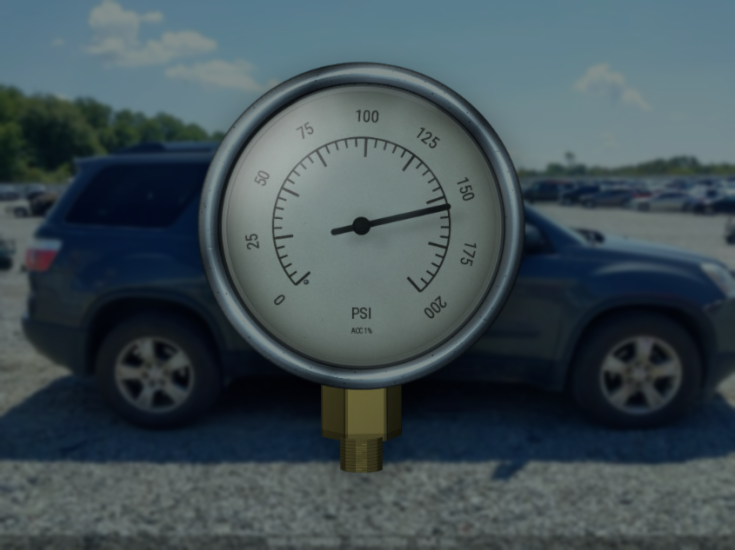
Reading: 155
